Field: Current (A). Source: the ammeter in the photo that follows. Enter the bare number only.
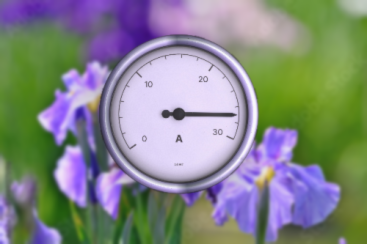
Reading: 27
